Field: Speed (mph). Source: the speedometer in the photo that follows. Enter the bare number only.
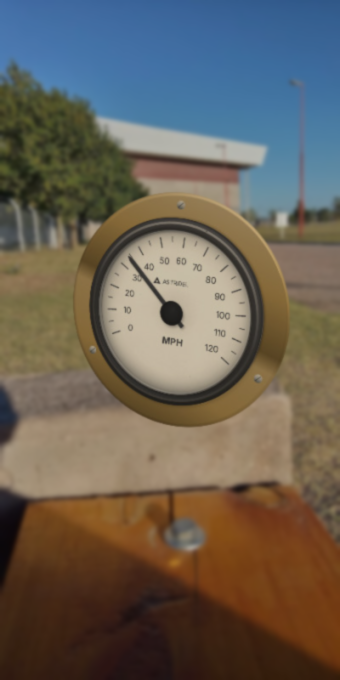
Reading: 35
